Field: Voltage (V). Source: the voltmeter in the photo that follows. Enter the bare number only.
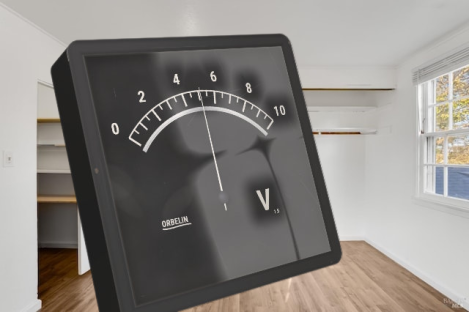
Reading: 5
